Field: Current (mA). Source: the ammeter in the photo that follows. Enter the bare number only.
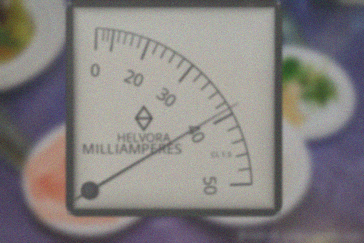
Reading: 39
